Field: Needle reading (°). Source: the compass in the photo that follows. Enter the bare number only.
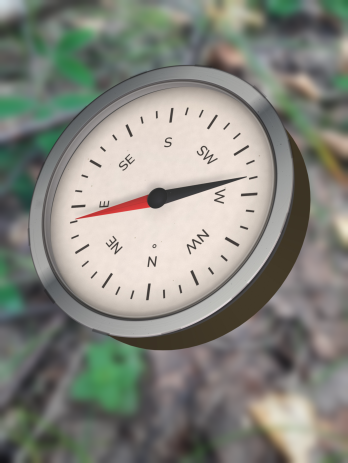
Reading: 80
